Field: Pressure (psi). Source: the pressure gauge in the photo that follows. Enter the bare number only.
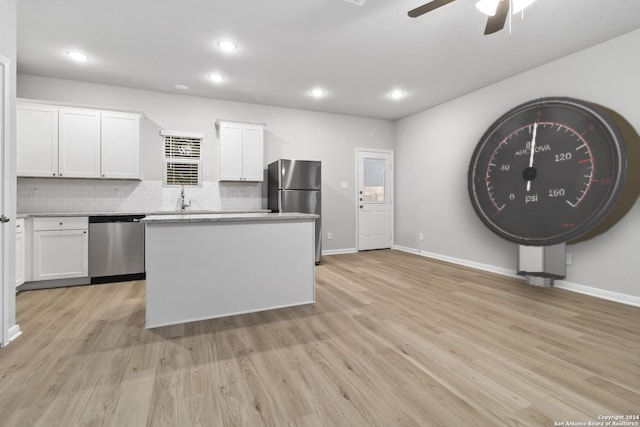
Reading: 85
